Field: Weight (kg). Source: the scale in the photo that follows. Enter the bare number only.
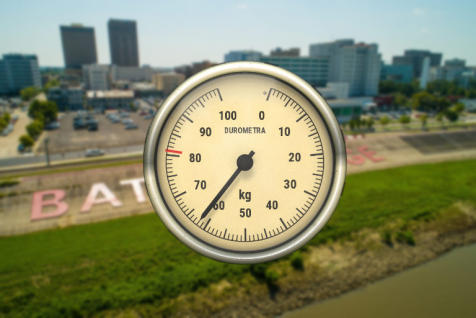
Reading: 62
